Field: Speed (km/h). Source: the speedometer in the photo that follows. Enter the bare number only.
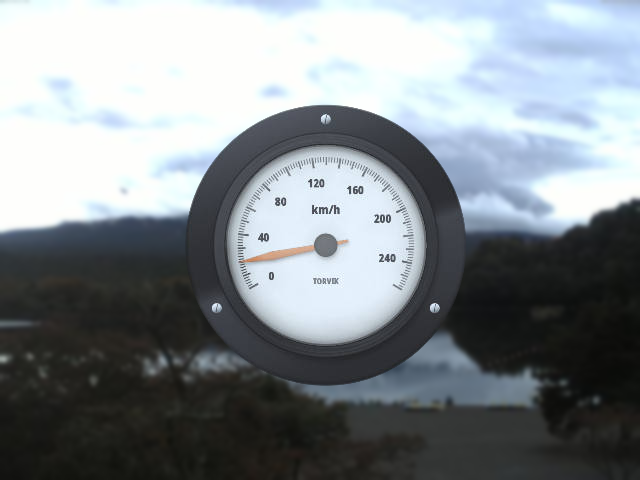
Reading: 20
